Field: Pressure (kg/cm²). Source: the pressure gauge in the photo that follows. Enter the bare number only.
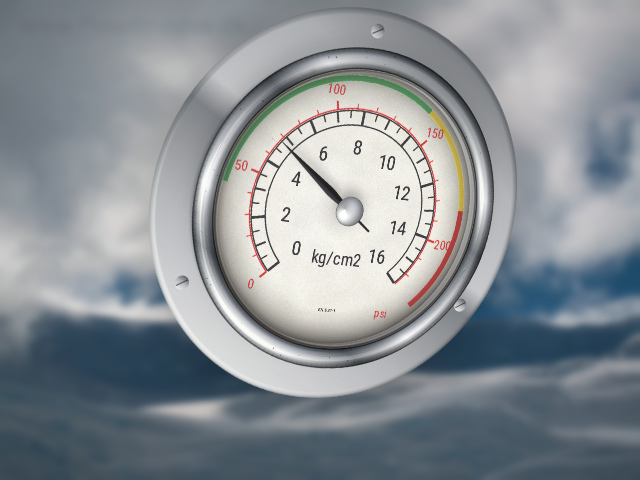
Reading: 4.75
